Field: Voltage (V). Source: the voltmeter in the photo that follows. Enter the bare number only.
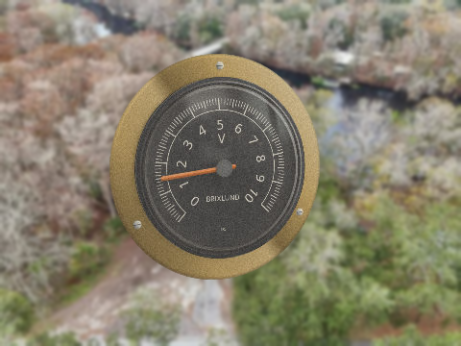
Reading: 1.5
